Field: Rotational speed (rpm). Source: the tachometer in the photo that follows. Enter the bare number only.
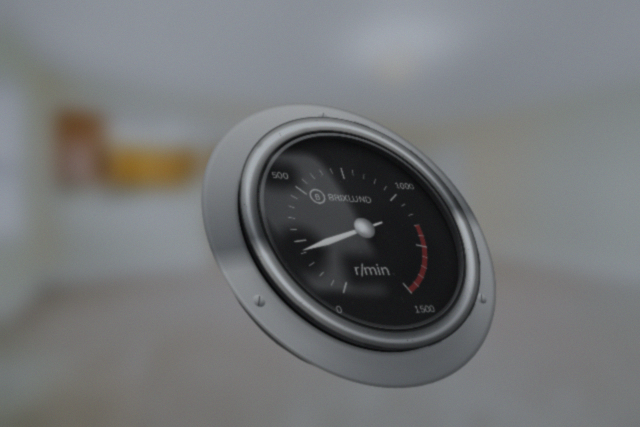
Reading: 200
